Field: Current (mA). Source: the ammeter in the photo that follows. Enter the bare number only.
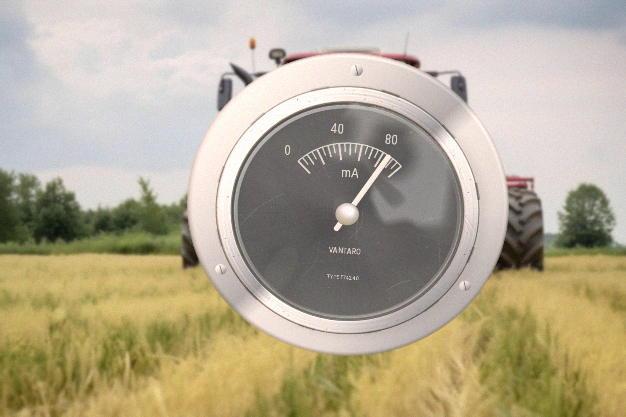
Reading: 85
